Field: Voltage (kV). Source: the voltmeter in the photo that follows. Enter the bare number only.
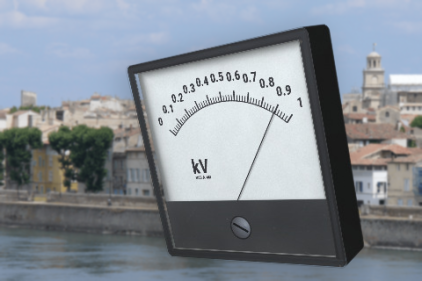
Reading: 0.9
